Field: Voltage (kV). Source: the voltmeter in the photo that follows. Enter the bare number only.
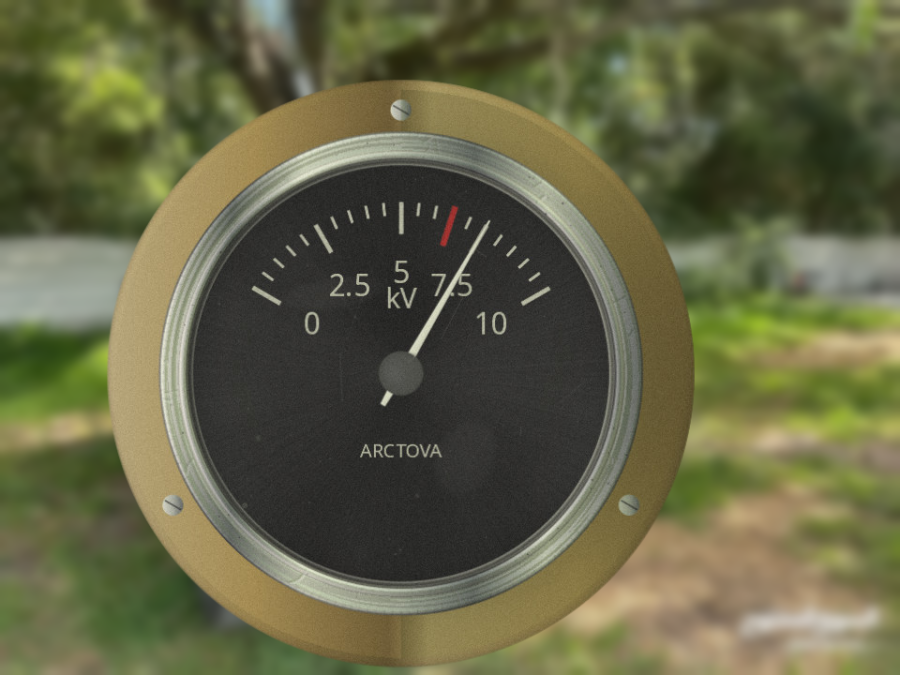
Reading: 7.5
